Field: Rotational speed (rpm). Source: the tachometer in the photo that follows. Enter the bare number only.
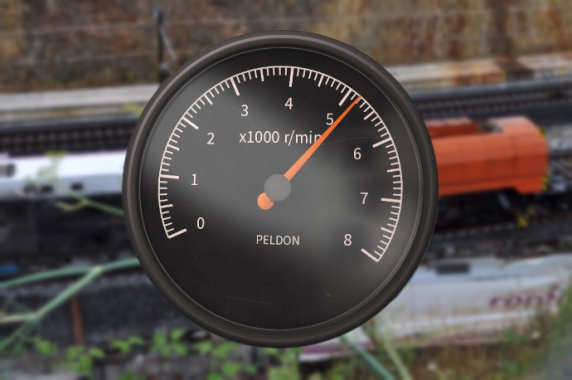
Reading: 5200
